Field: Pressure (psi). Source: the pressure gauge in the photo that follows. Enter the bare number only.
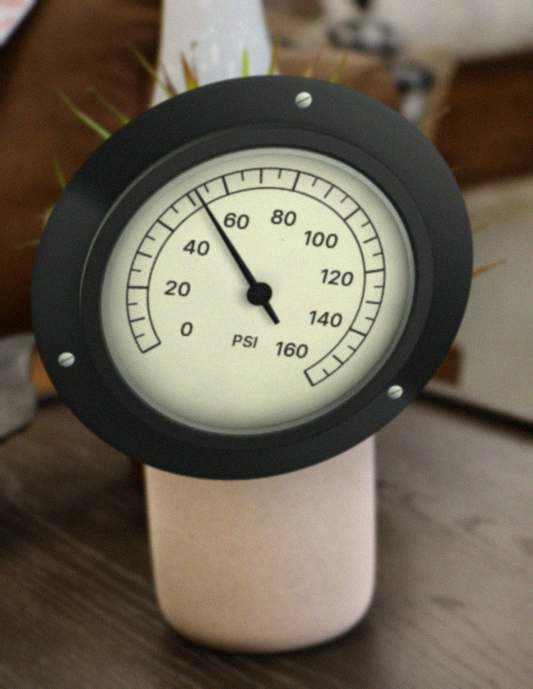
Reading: 52.5
